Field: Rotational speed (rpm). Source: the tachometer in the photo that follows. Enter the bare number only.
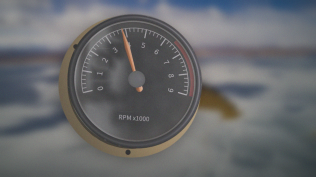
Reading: 3800
